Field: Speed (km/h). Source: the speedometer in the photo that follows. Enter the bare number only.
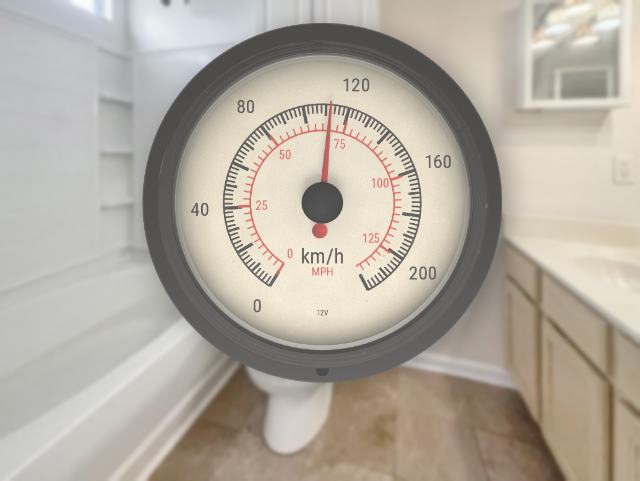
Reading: 112
